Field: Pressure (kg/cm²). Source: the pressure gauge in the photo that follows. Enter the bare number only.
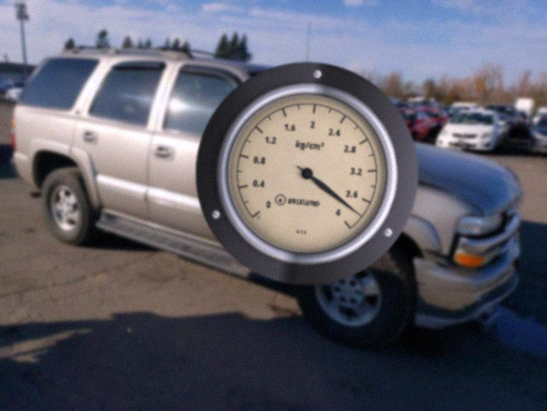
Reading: 3.8
